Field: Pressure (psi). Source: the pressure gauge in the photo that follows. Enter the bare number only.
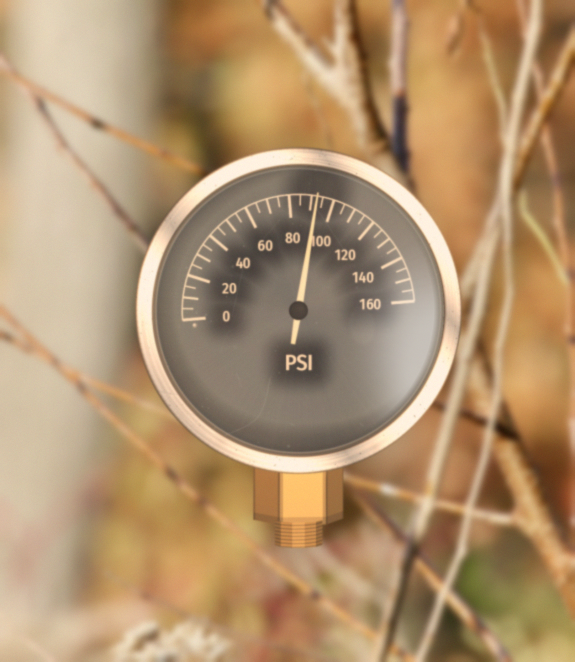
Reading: 92.5
